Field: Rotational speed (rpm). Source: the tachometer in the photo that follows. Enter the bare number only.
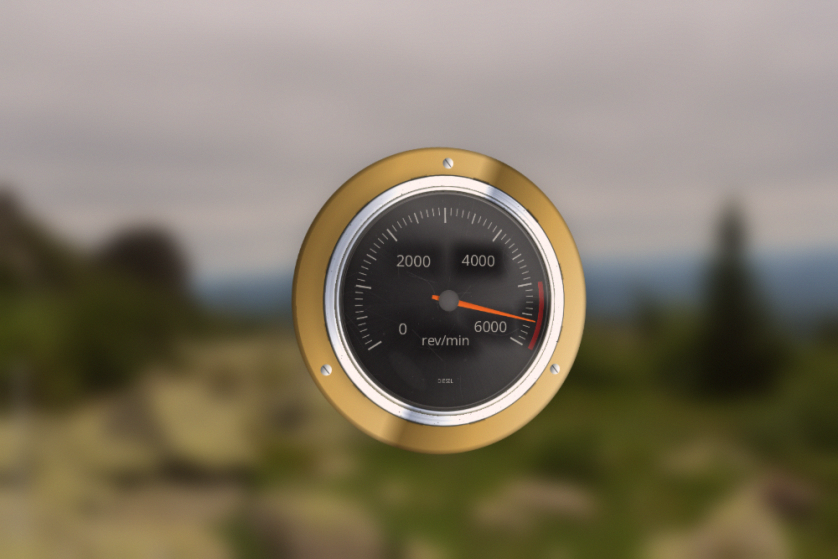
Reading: 5600
